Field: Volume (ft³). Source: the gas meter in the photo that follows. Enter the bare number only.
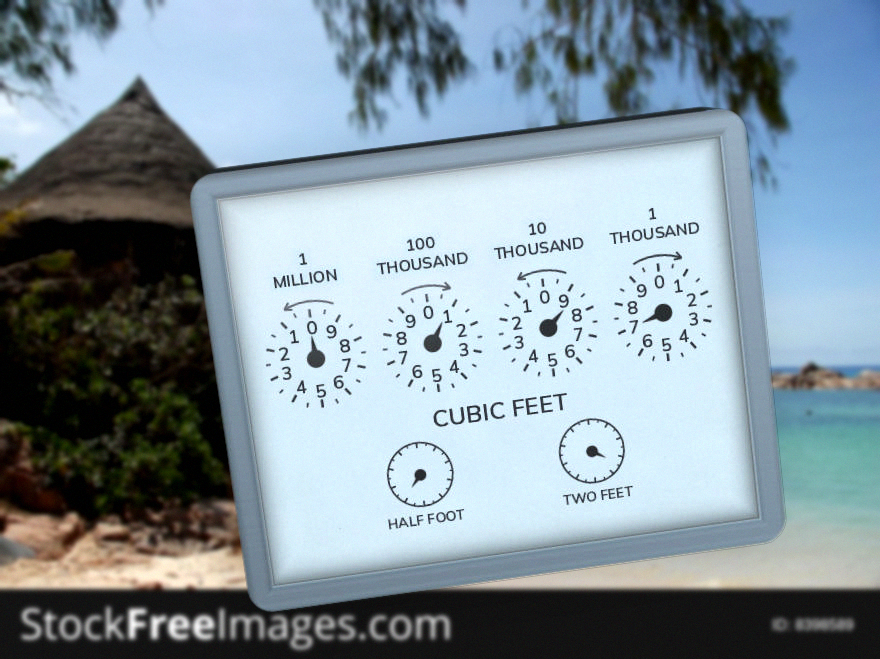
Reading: 8700
